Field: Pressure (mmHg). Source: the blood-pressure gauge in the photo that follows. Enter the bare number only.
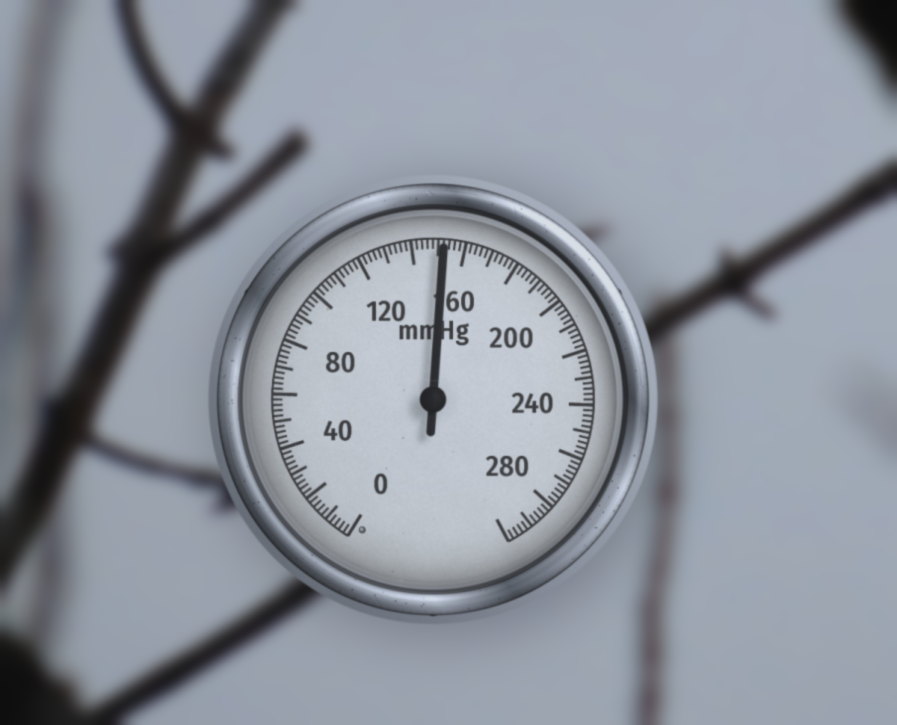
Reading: 152
